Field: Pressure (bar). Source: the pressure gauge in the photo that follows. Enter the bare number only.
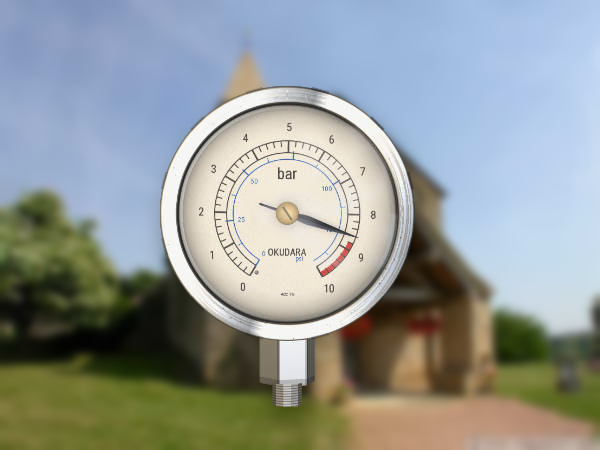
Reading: 8.6
